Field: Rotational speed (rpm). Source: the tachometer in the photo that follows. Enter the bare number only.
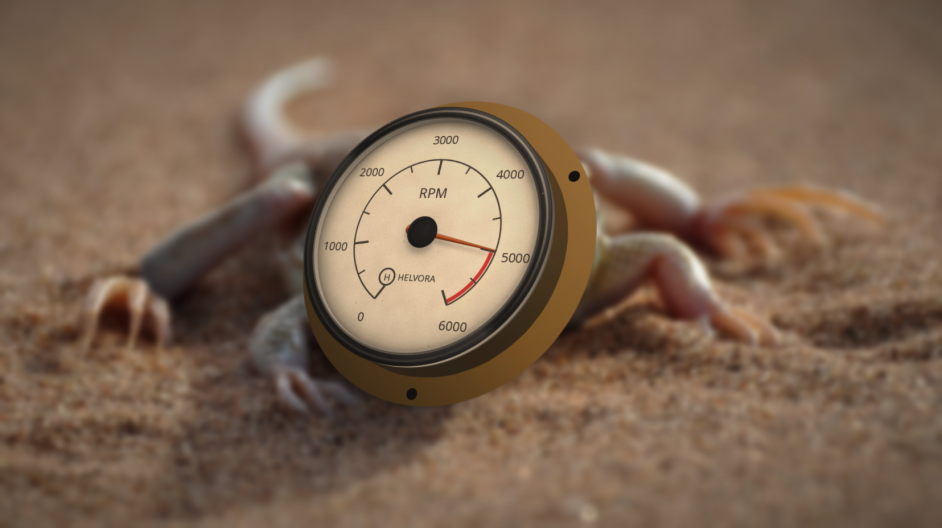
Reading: 5000
